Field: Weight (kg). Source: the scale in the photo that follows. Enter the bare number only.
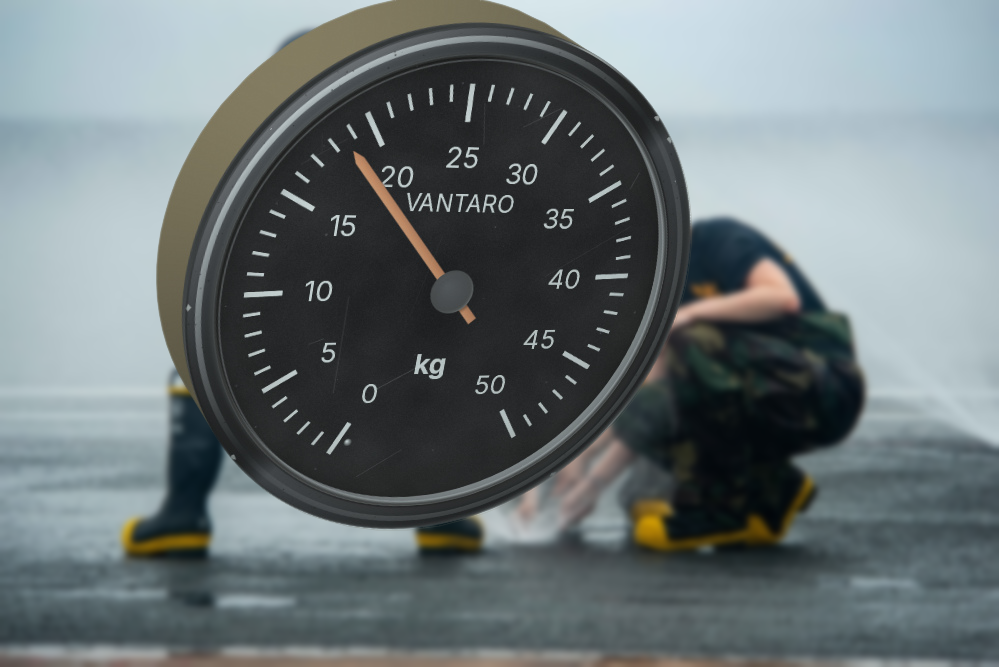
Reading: 18.5
